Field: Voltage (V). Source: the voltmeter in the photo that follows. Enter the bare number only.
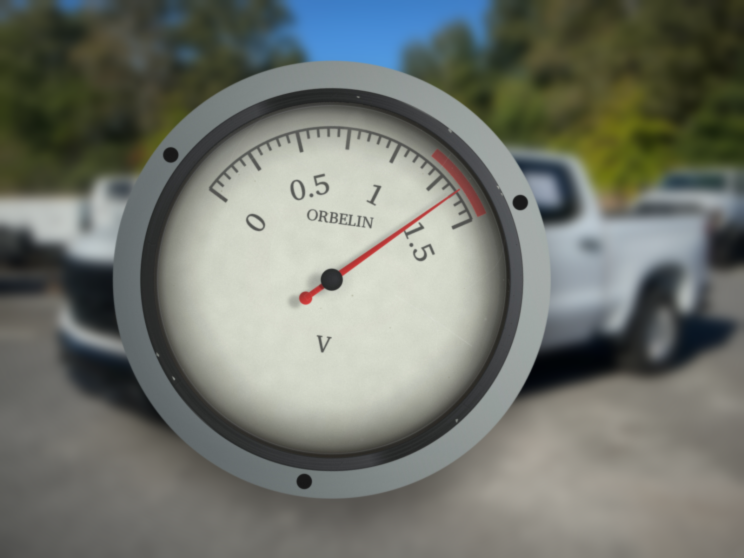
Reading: 1.35
